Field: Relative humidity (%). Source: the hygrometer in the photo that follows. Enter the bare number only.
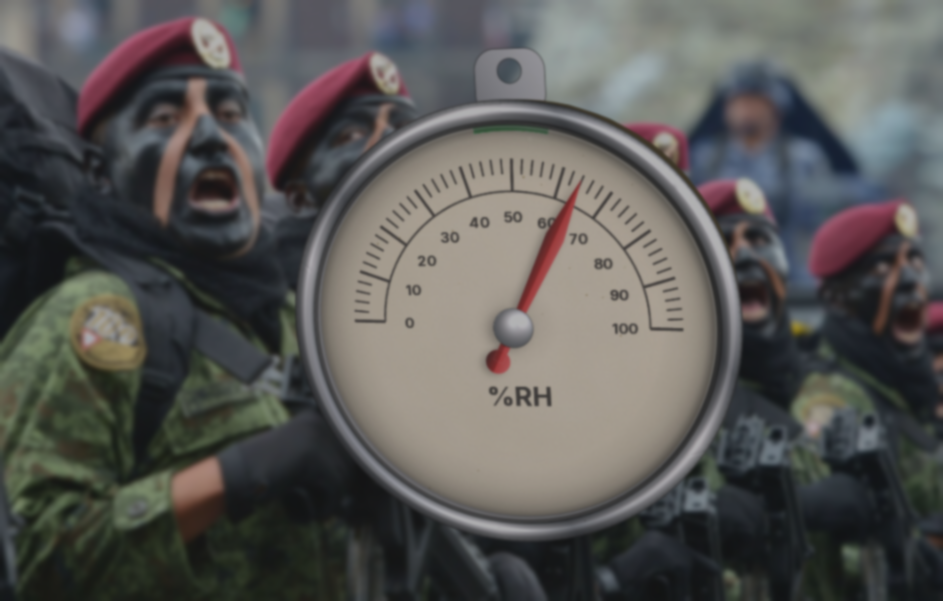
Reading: 64
